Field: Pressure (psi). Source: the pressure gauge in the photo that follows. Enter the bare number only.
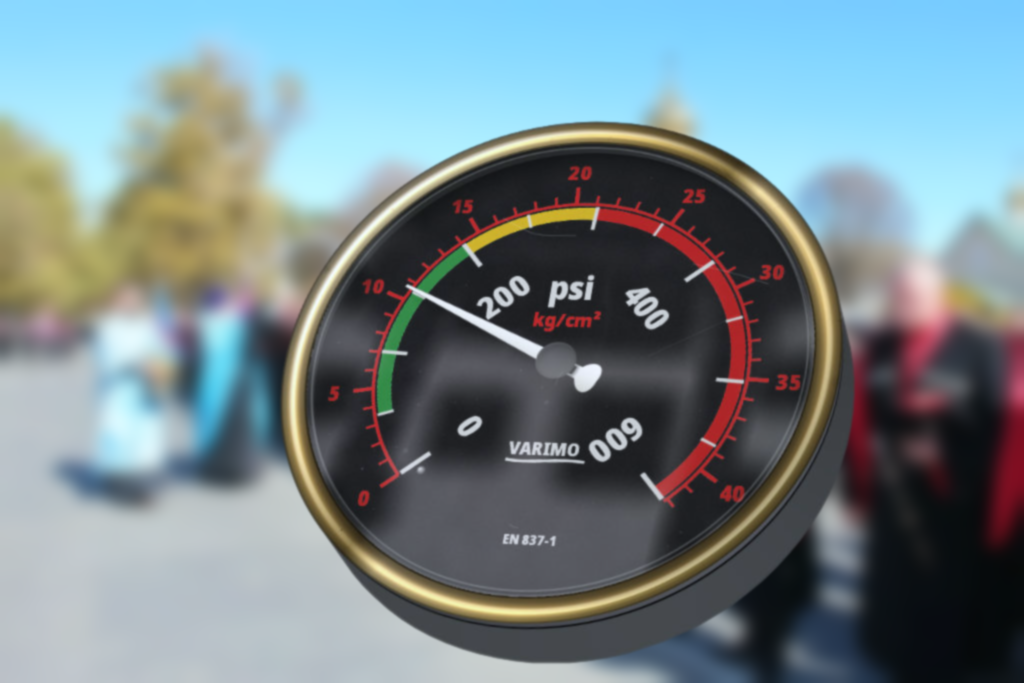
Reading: 150
